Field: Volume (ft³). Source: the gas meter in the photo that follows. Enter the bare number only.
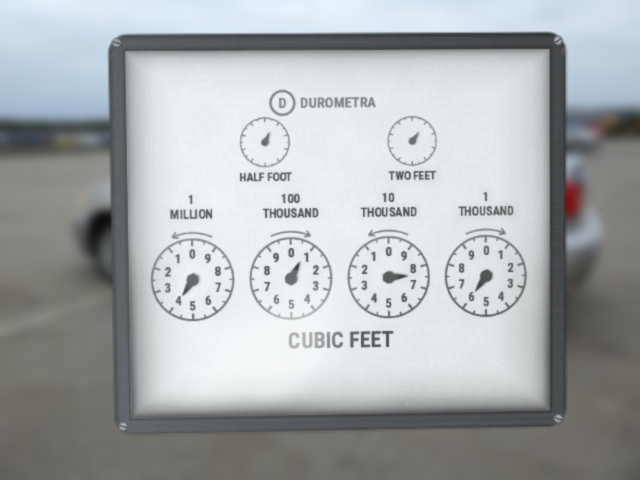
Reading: 407600
